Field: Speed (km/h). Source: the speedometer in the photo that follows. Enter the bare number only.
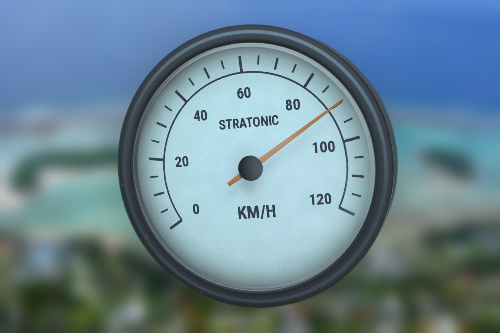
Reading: 90
